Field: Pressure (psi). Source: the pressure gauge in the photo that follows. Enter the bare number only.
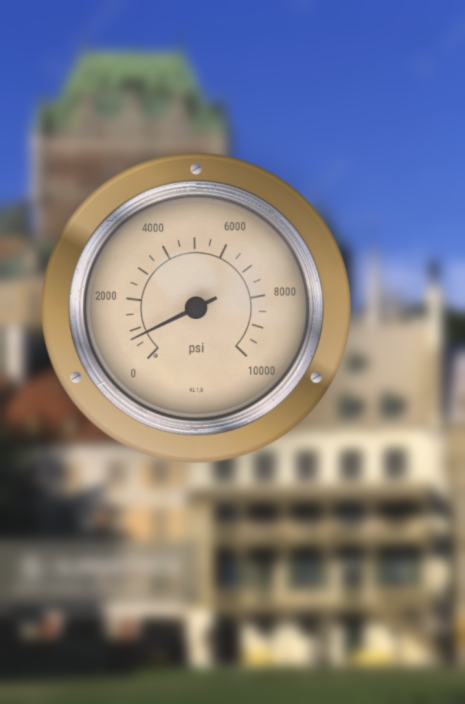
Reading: 750
